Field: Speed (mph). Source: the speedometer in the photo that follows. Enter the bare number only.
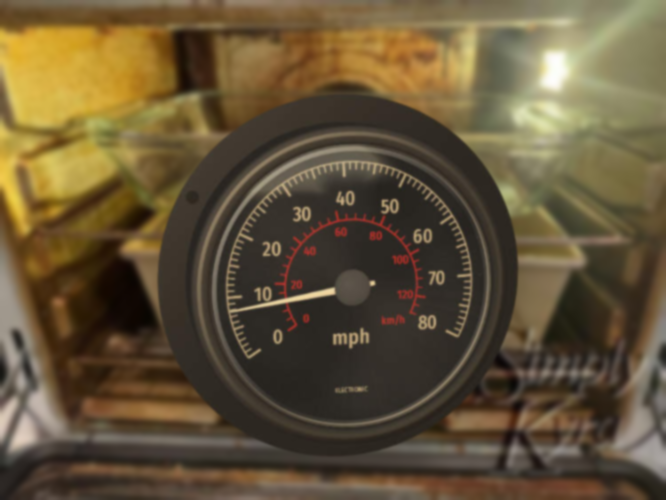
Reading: 8
